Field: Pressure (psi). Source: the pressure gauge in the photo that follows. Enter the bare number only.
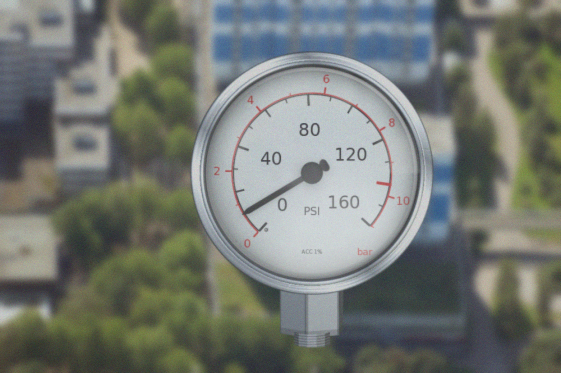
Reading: 10
